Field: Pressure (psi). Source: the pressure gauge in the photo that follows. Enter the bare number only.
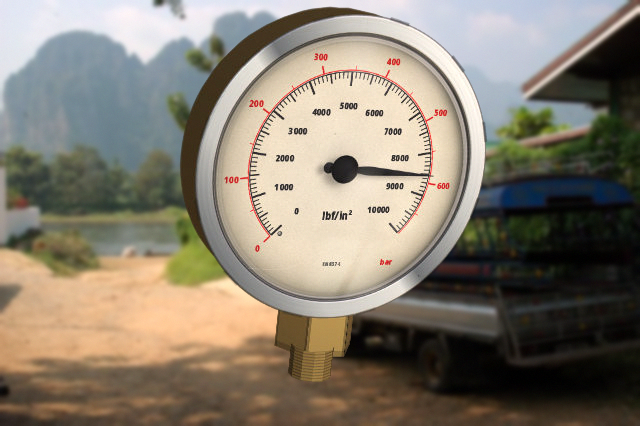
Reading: 8500
